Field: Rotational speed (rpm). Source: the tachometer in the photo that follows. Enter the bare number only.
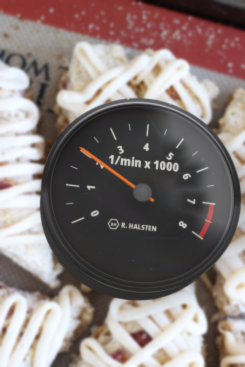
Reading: 2000
